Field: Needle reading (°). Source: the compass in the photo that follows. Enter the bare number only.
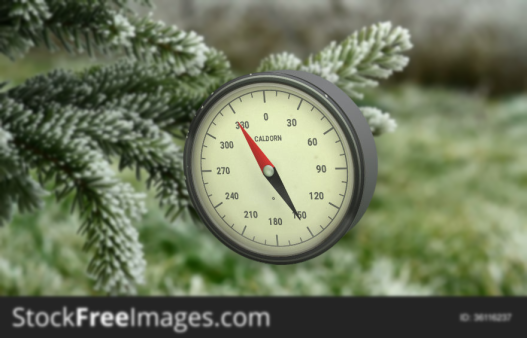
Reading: 330
